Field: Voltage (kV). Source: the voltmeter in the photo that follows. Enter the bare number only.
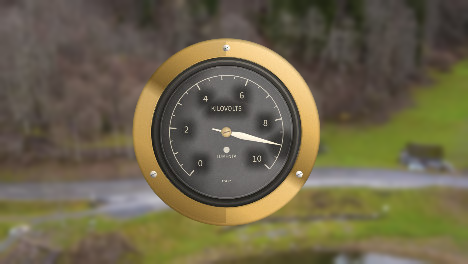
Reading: 9
